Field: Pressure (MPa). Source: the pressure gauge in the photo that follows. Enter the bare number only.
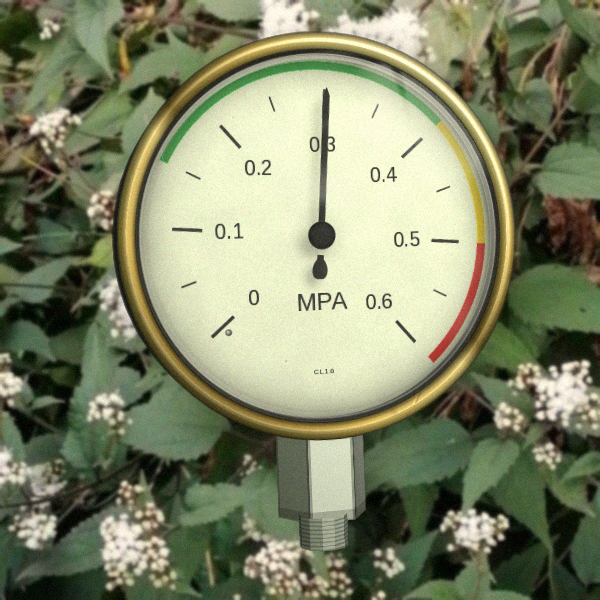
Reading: 0.3
